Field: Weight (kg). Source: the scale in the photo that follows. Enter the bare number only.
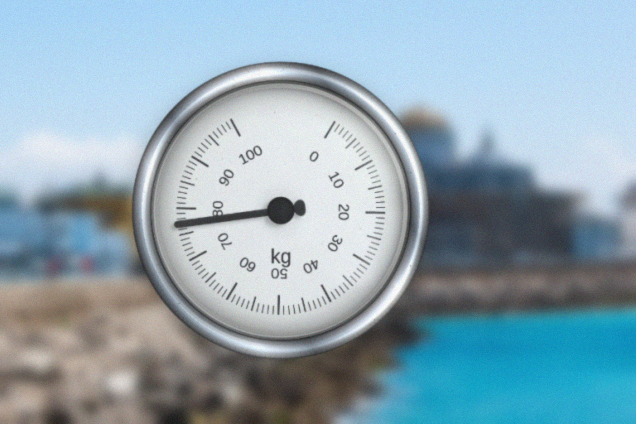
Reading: 77
